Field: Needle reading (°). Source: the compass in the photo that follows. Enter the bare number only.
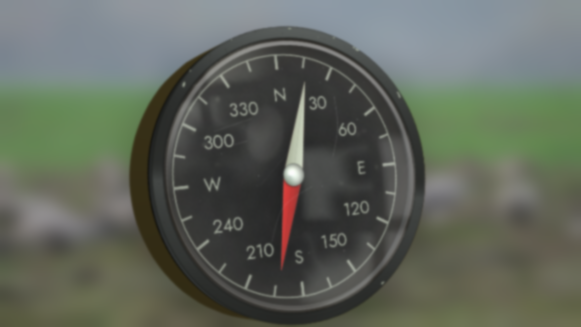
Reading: 195
